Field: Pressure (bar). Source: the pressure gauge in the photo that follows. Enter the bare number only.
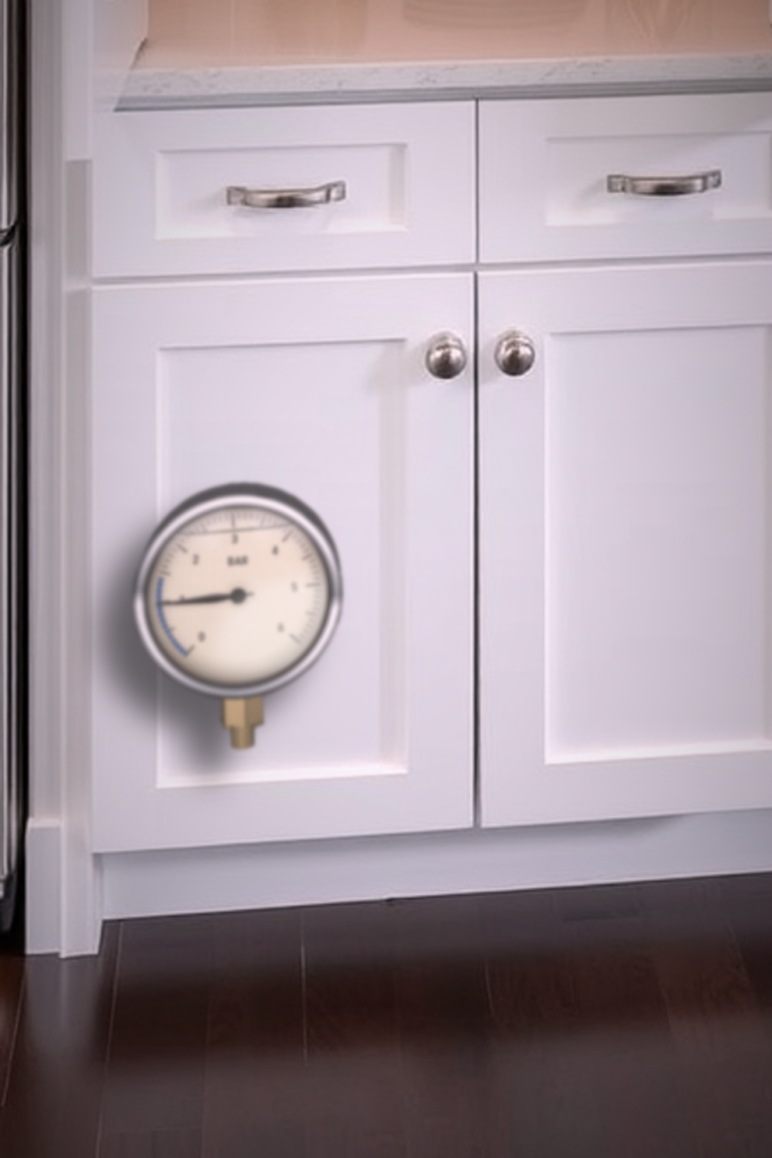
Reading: 1
